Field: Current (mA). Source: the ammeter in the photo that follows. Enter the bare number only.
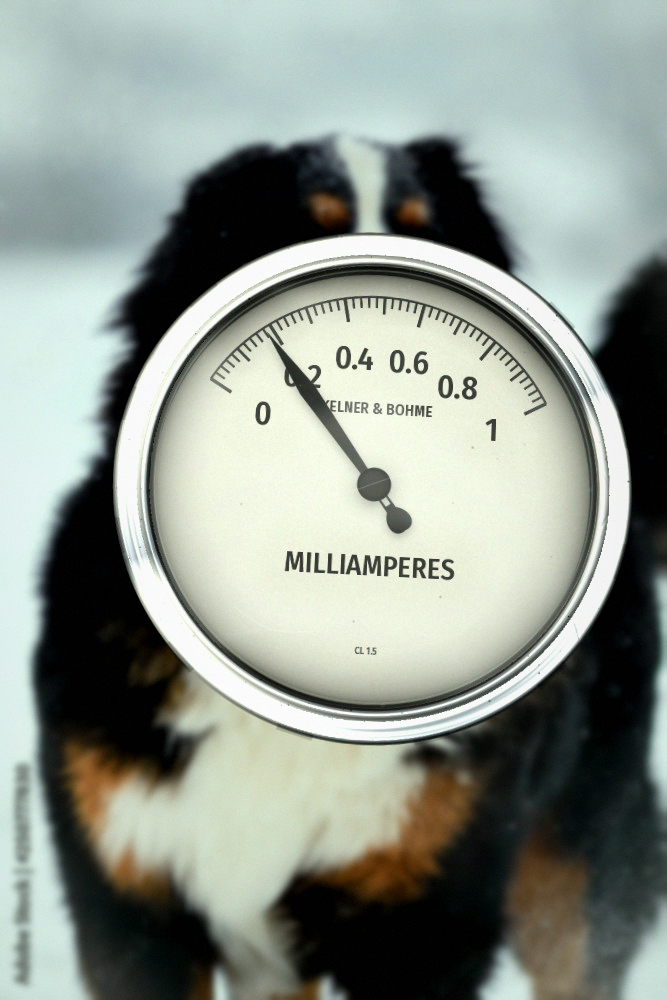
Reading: 0.18
